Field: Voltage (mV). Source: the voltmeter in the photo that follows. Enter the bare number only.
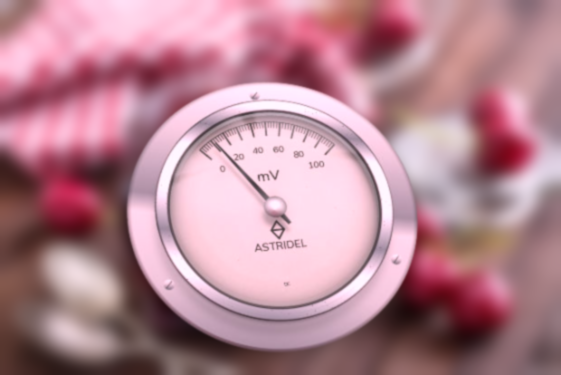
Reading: 10
